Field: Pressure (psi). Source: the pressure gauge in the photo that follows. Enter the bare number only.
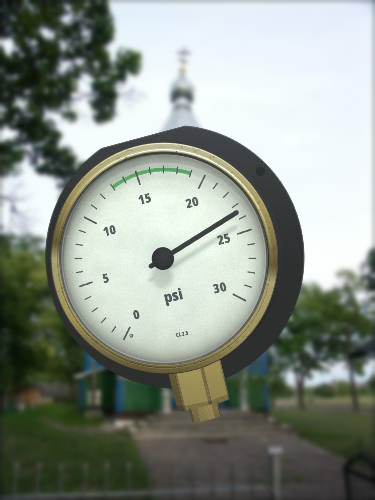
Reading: 23.5
